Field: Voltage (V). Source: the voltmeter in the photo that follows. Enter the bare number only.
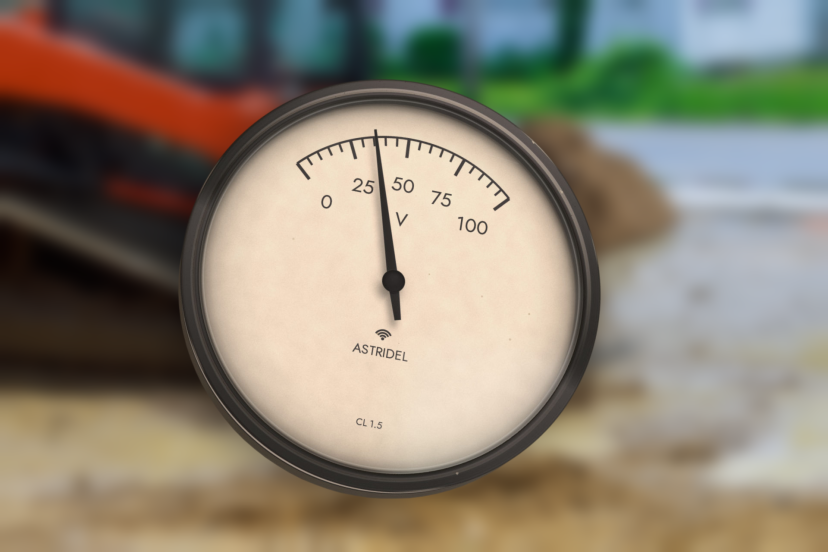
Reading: 35
